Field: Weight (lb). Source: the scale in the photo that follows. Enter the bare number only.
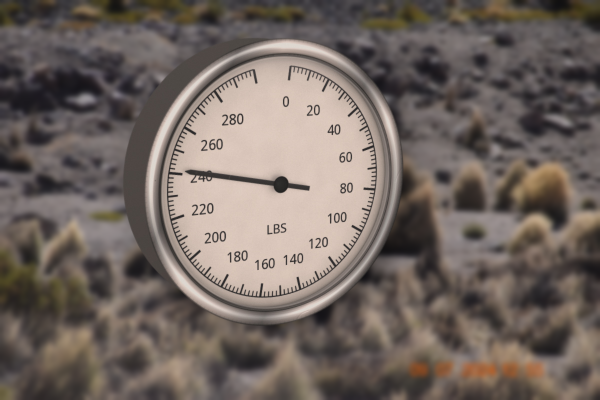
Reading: 242
